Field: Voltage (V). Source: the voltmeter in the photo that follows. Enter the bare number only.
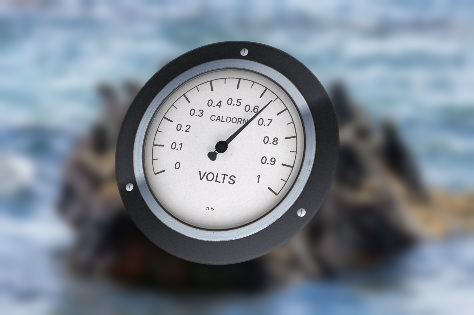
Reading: 0.65
